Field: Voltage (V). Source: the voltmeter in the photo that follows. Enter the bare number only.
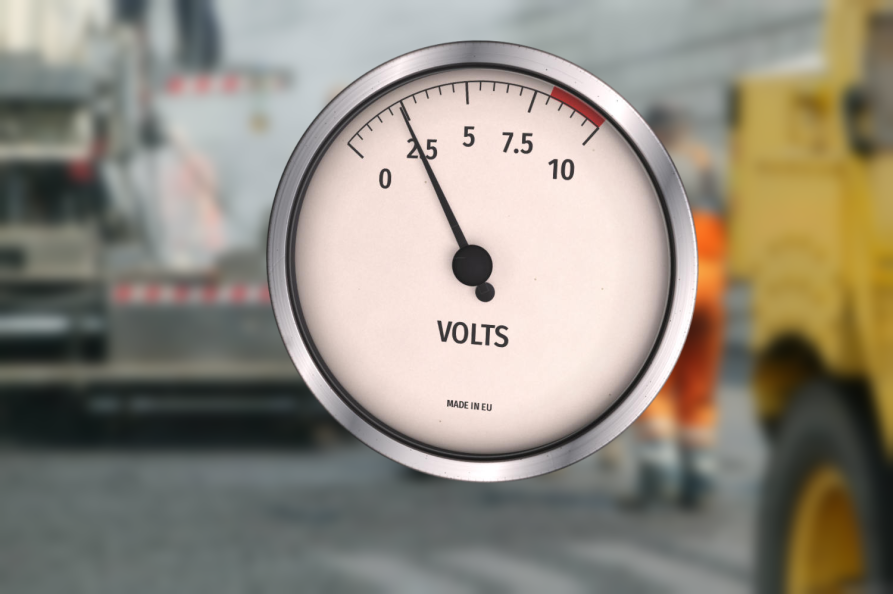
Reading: 2.5
